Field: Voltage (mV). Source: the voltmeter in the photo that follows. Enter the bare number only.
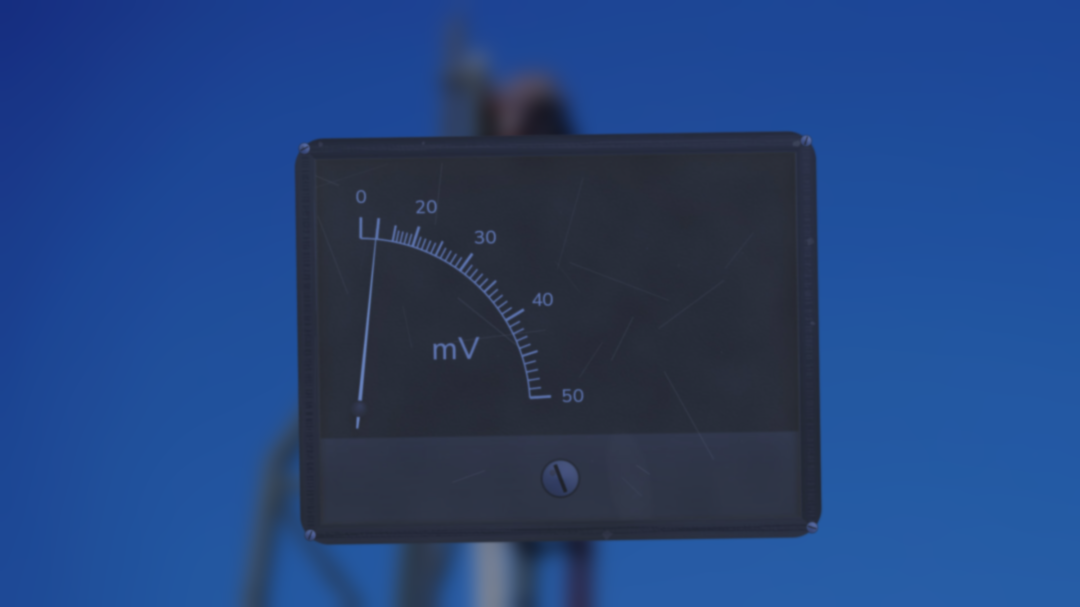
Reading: 10
